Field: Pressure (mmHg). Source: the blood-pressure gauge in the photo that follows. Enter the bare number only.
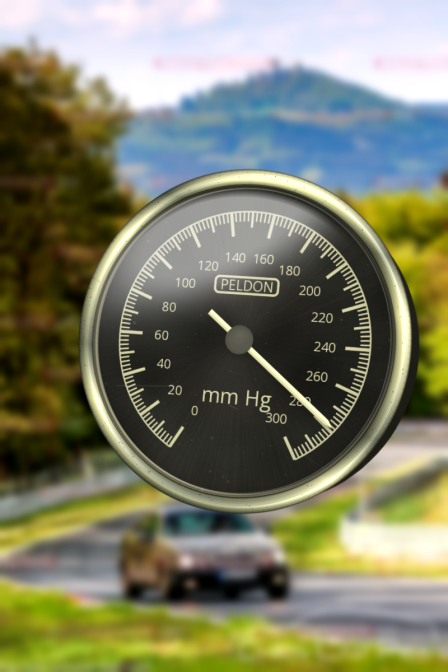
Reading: 278
